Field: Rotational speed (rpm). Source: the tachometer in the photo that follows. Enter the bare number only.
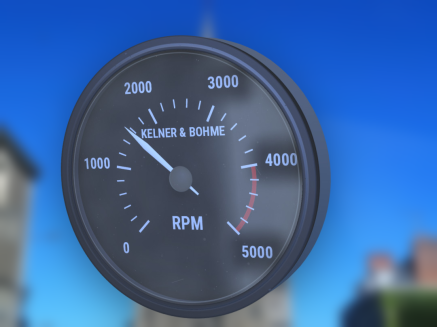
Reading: 1600
